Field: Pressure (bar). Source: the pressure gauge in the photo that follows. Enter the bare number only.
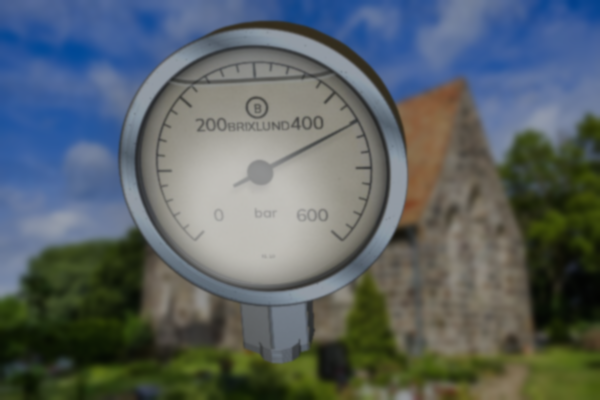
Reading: 440
